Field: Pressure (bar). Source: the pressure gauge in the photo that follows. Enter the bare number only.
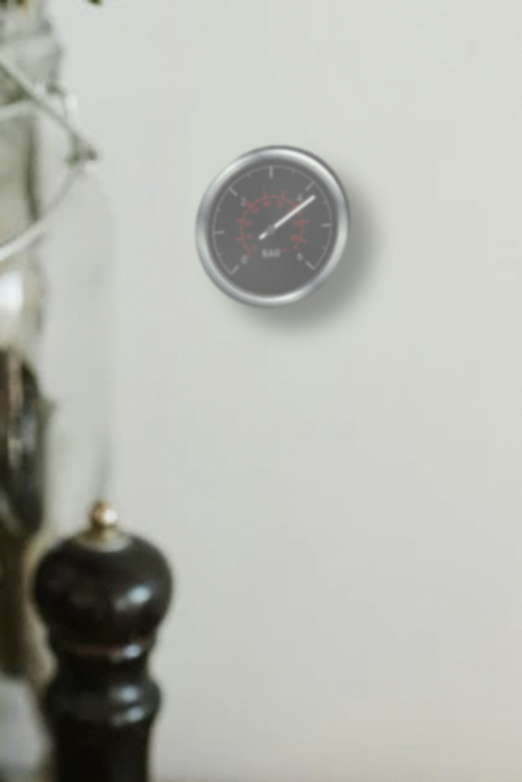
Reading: 4.25
